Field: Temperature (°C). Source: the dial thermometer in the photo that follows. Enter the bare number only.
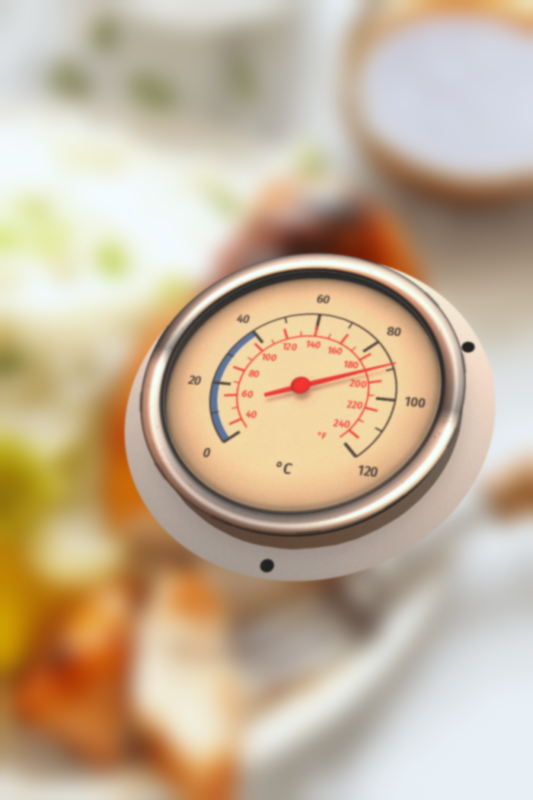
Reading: 90
